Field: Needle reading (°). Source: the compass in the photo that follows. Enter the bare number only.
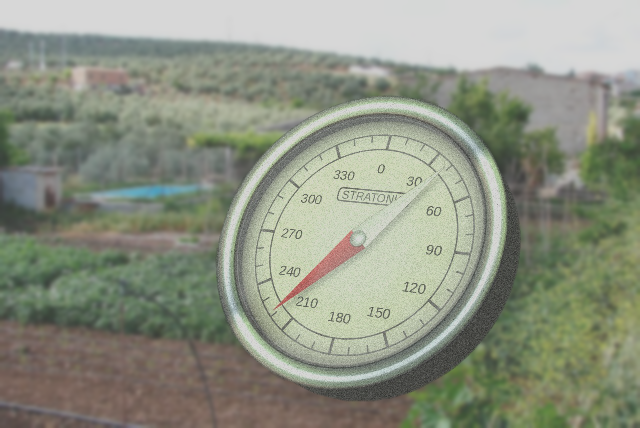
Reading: 220
